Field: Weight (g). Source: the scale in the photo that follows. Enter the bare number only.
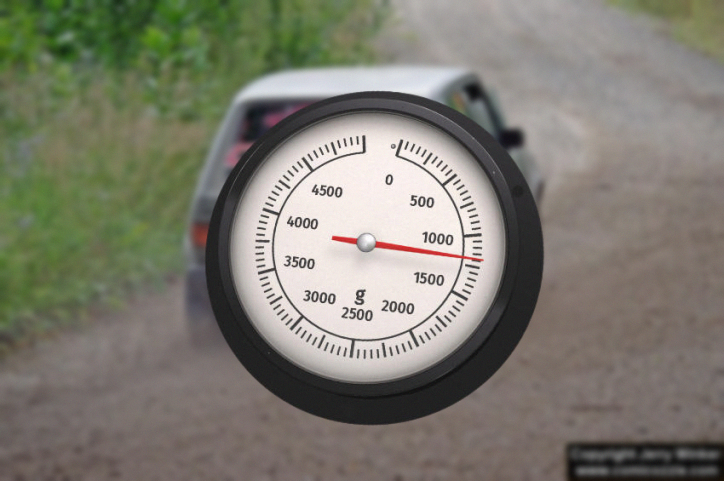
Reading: 1200
